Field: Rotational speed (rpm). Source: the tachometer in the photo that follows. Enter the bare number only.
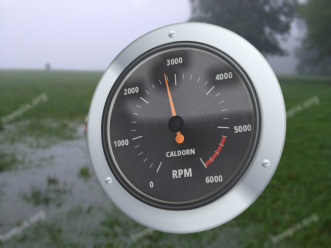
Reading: 2800
